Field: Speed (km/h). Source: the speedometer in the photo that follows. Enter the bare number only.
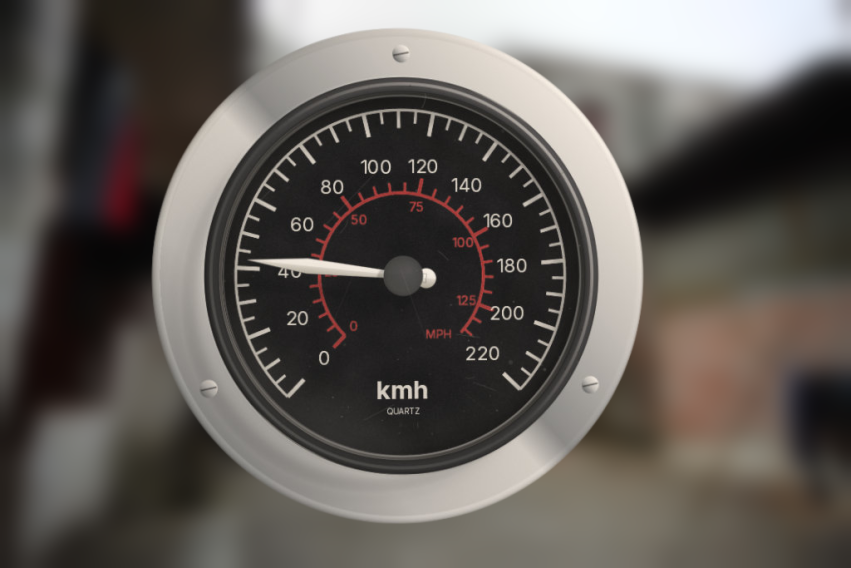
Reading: 42.5
